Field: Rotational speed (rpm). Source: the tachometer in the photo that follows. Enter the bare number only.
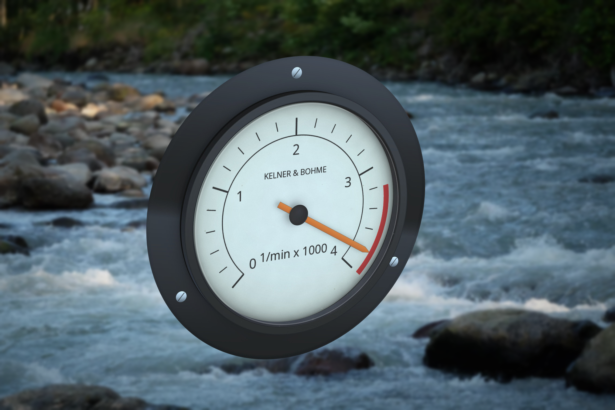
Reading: 3800
